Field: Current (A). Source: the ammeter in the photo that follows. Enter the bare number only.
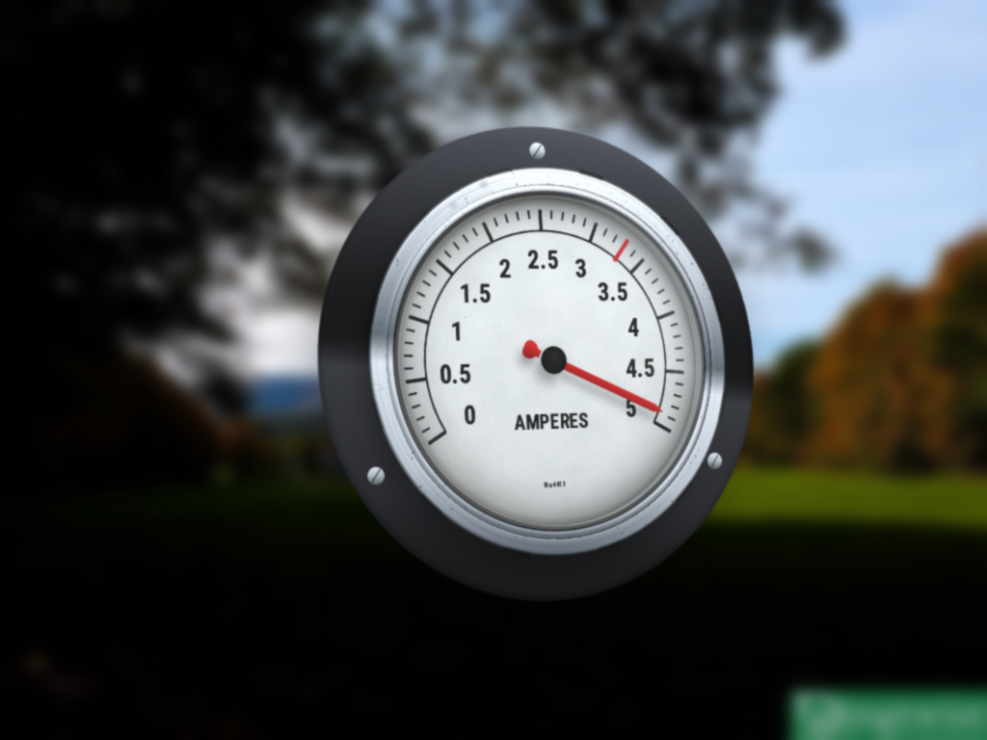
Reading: 4.9
